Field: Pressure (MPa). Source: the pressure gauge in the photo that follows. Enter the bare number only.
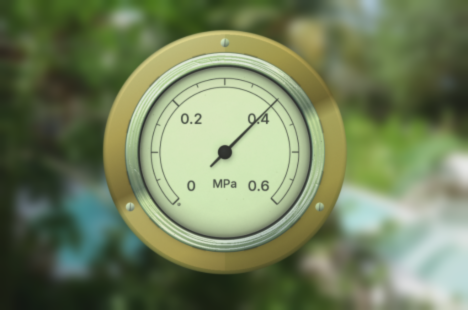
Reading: 0.4
